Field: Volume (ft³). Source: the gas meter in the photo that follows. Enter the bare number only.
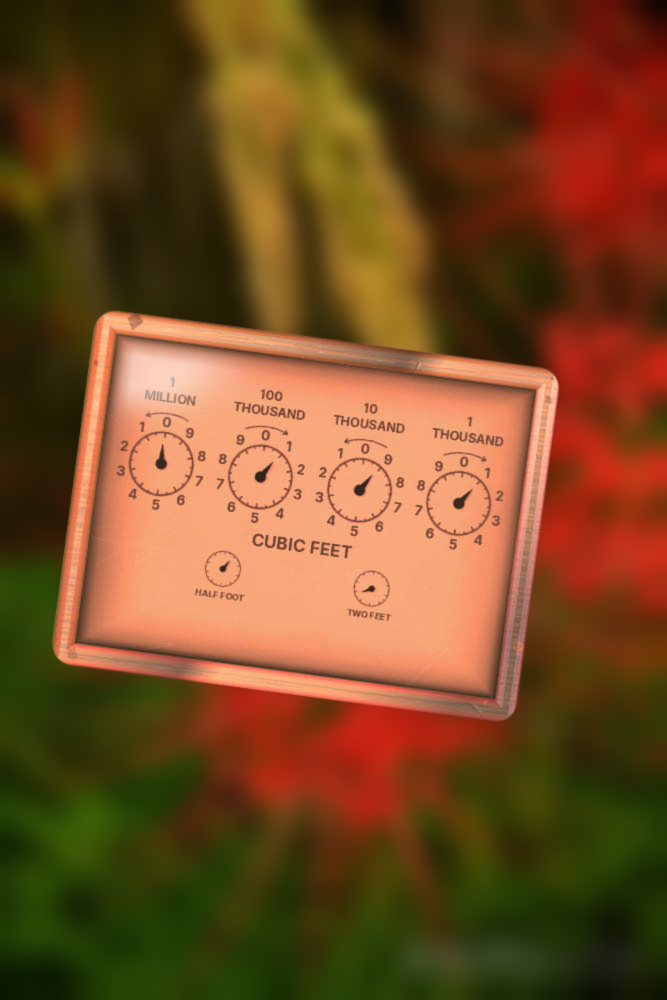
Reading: 9100
